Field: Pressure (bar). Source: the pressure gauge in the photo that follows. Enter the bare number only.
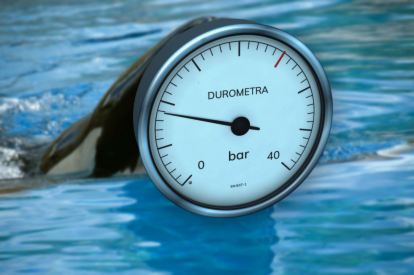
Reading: 9
